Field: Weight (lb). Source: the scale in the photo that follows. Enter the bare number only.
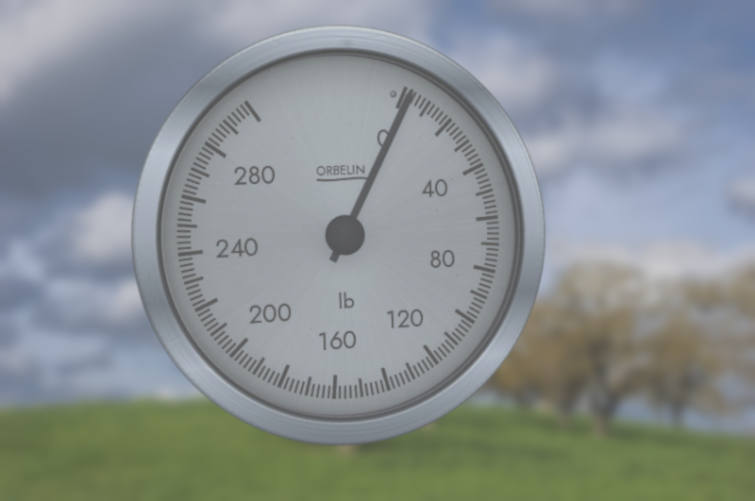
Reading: 2
